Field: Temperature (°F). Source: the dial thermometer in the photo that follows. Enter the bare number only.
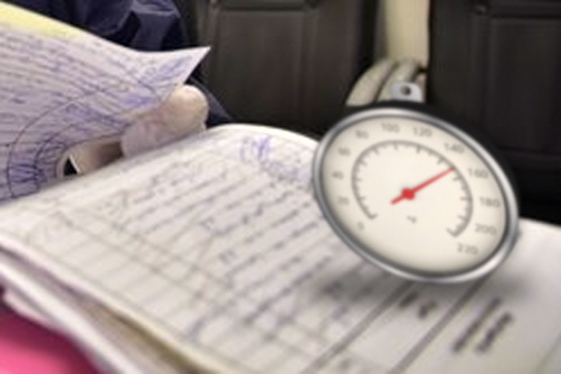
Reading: 150
